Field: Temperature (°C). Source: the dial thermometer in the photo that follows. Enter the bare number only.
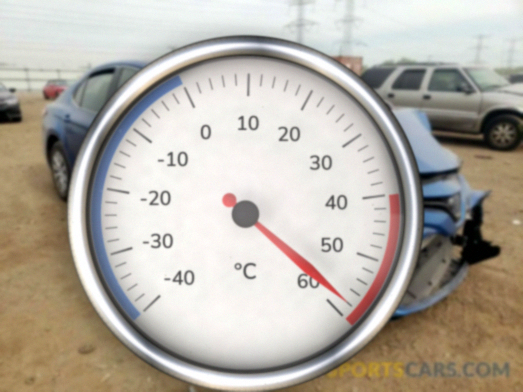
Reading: 58
